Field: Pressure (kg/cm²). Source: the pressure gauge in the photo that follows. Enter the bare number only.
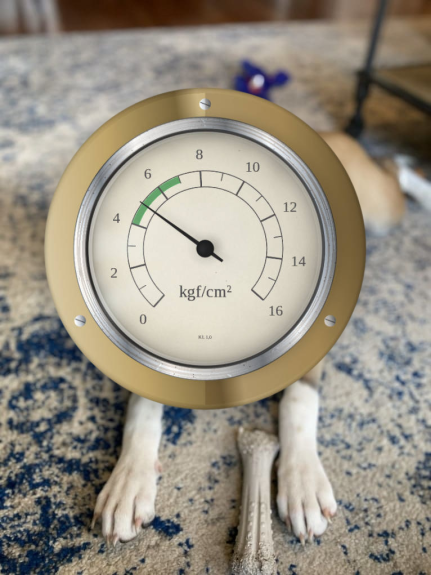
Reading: 5
